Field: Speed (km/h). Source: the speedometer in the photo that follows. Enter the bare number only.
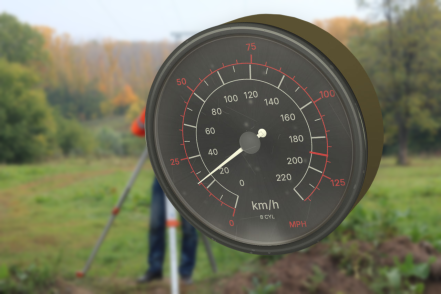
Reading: 25
